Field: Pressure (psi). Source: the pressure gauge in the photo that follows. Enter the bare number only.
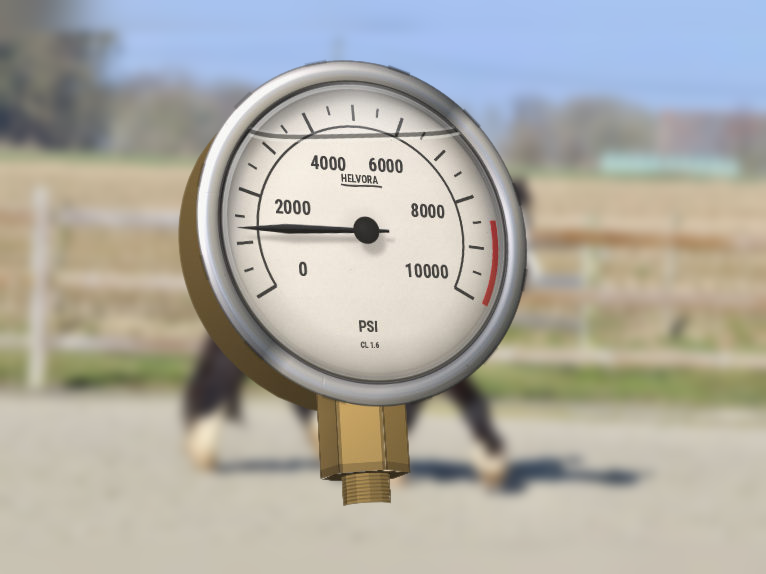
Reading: 1250
